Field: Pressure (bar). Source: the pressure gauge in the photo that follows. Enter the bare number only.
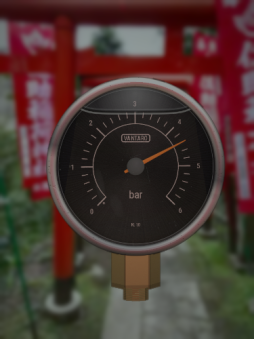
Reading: 4.4
